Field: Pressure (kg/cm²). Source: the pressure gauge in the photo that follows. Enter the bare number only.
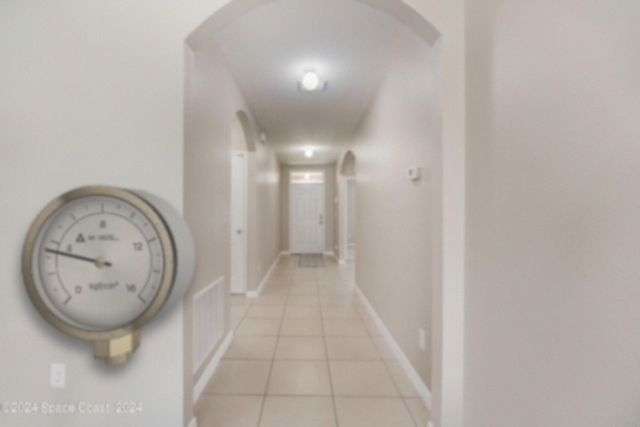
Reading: 3.5
